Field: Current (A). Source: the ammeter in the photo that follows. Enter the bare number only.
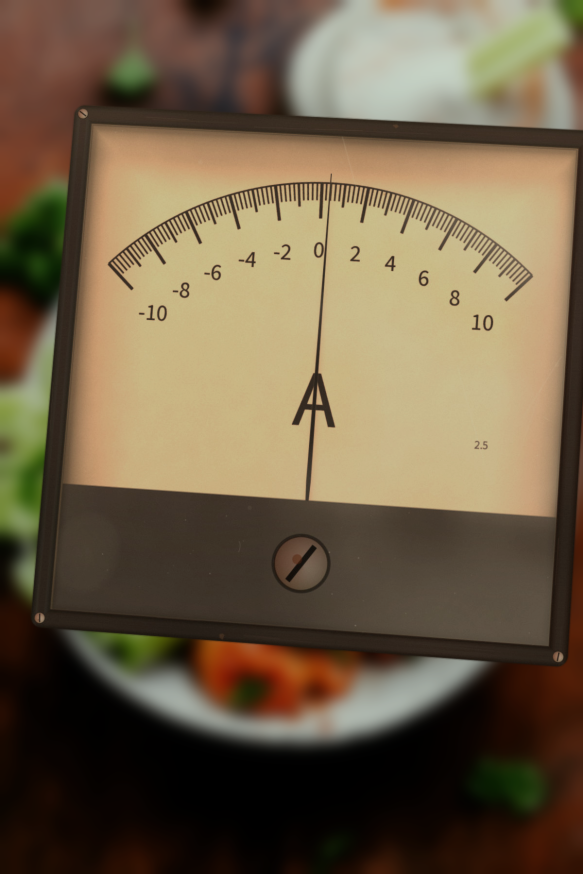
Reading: 0.4
